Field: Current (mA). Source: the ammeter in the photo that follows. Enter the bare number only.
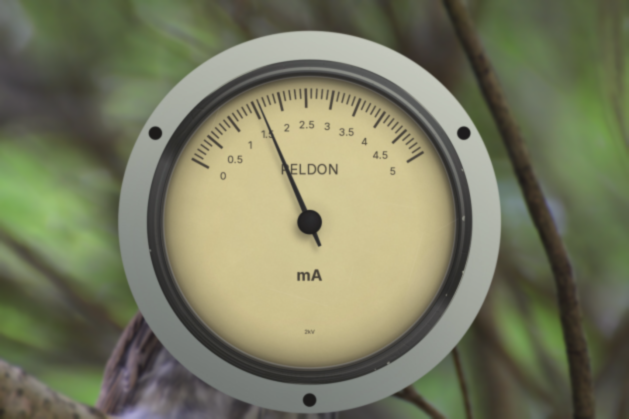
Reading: 1.6
